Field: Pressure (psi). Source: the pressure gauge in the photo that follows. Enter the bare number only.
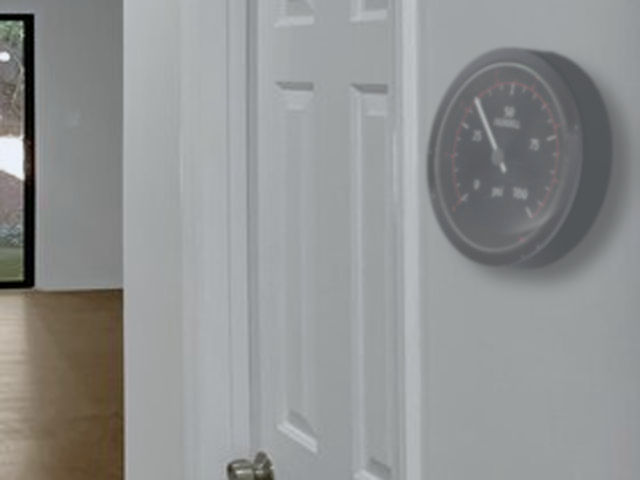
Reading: 35
